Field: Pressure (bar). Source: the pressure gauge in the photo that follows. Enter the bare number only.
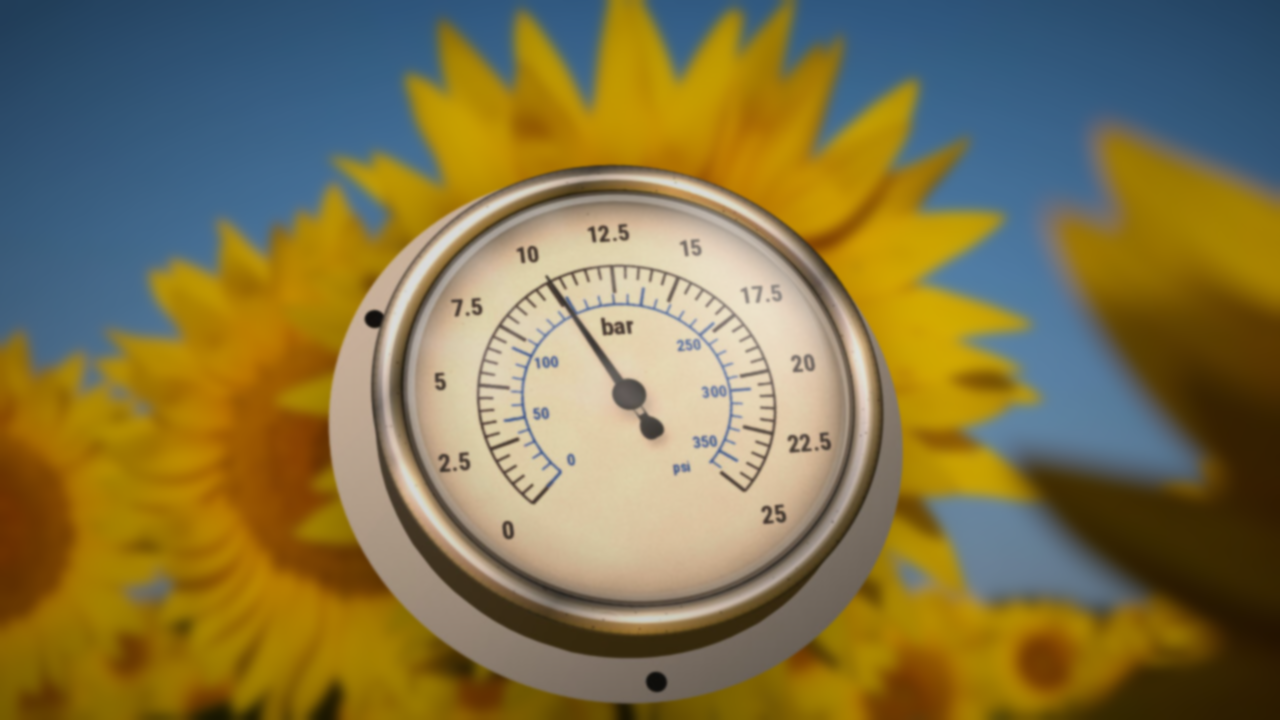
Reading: 10
